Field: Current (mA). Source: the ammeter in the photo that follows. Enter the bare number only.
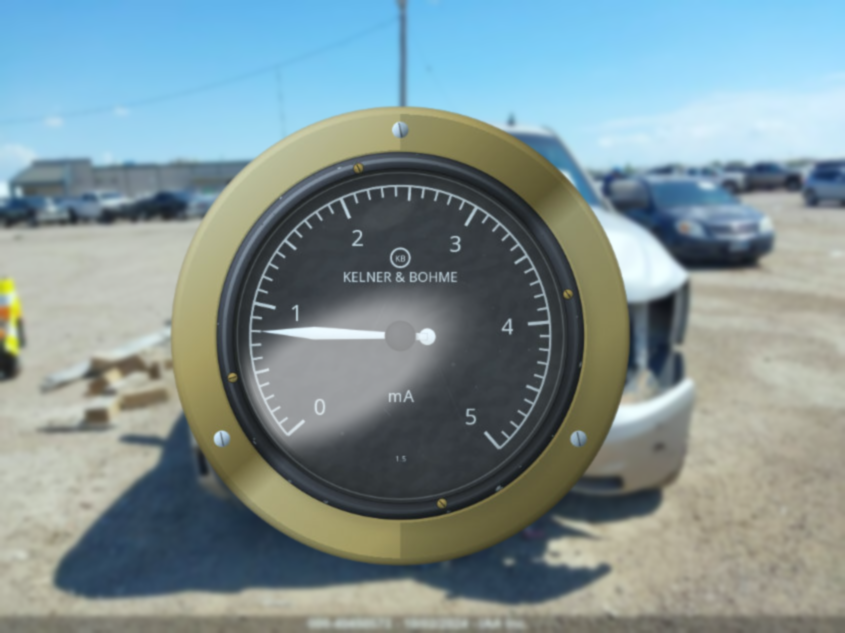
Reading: 0.8
